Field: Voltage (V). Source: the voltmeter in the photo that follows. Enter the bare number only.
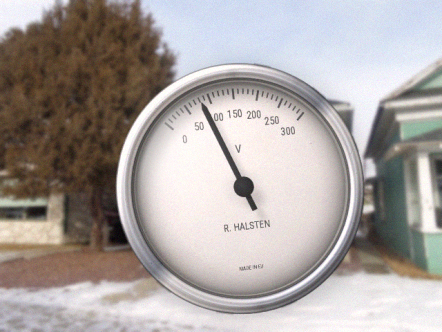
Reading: 80
